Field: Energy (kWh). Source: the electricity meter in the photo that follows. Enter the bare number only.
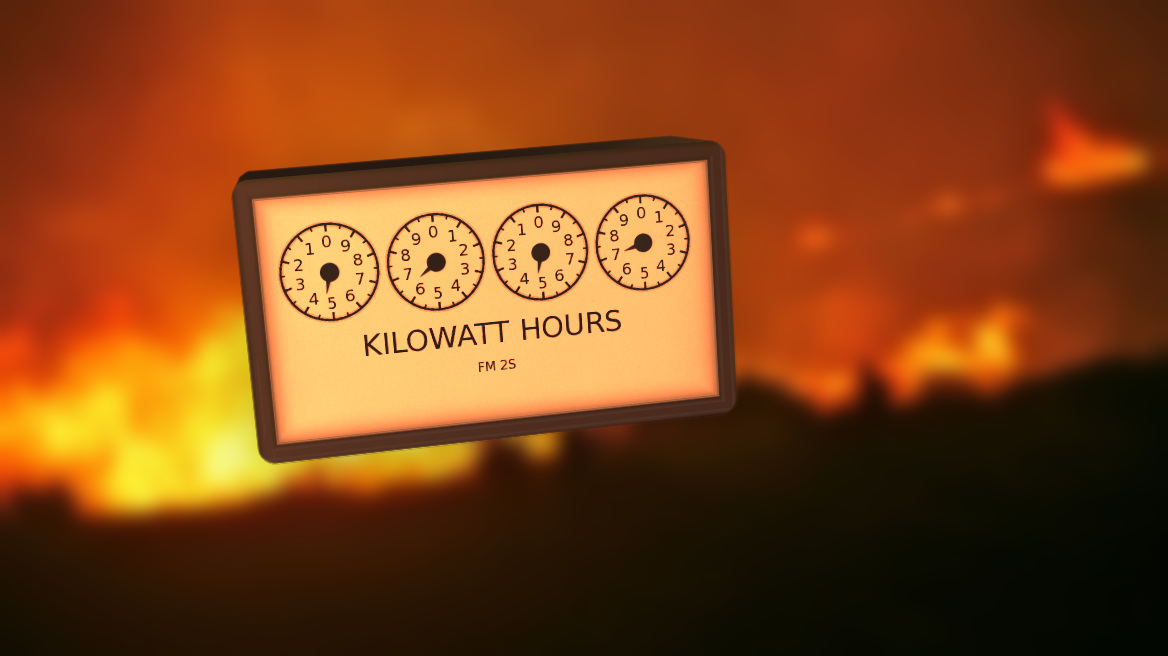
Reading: 4647
